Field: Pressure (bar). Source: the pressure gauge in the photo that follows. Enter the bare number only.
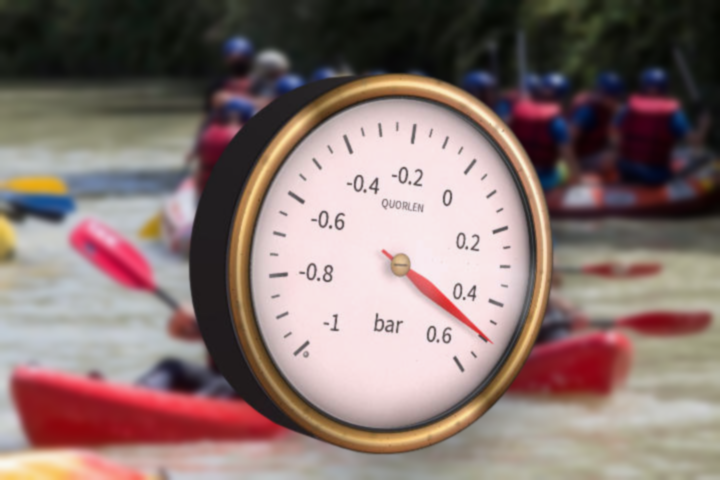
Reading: 0.5
